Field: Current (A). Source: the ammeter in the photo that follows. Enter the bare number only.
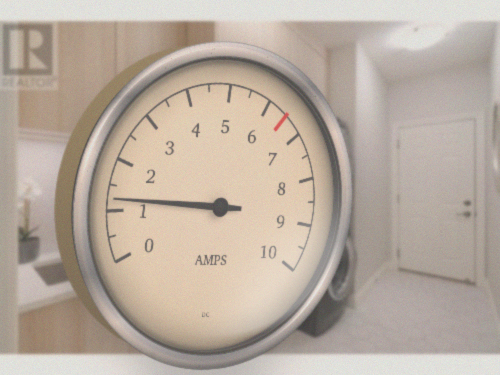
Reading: 1.25
